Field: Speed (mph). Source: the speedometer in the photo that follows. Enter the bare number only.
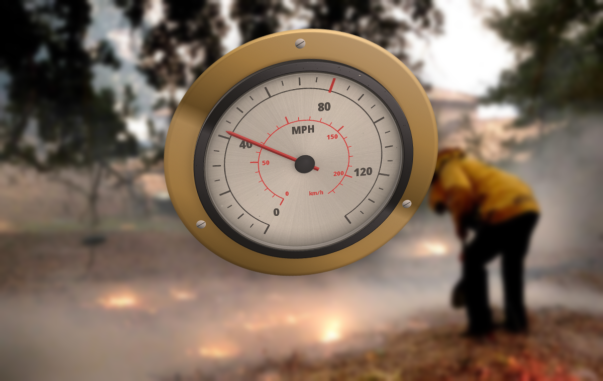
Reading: 42.5
